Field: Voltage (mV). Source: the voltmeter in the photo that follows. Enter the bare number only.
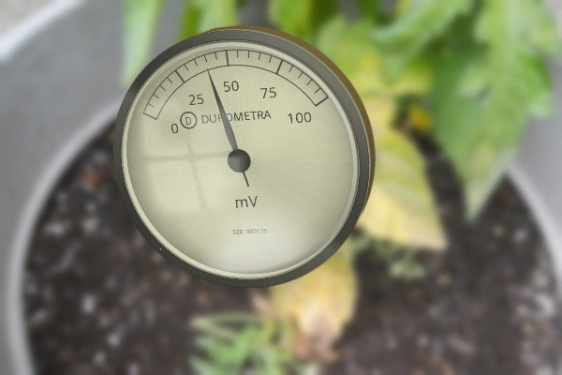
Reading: 40
